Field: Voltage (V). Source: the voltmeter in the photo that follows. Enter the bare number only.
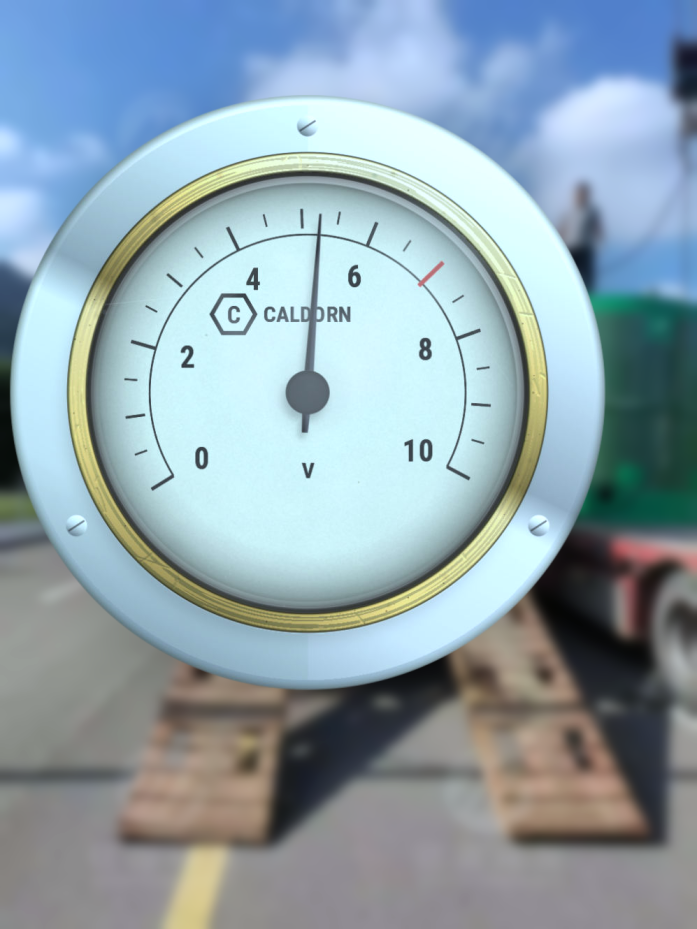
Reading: 5.25
